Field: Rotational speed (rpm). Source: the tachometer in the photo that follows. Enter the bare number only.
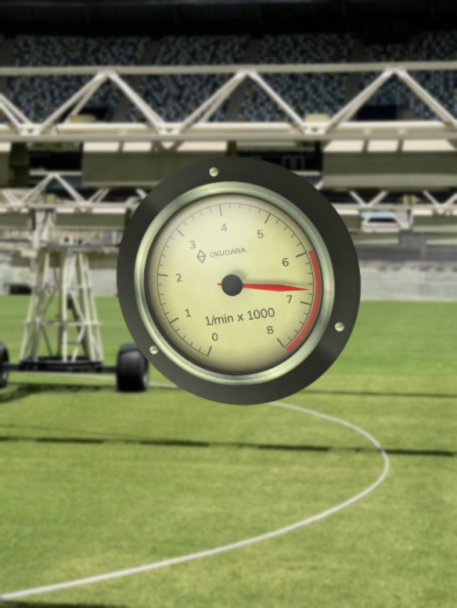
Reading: 6700
